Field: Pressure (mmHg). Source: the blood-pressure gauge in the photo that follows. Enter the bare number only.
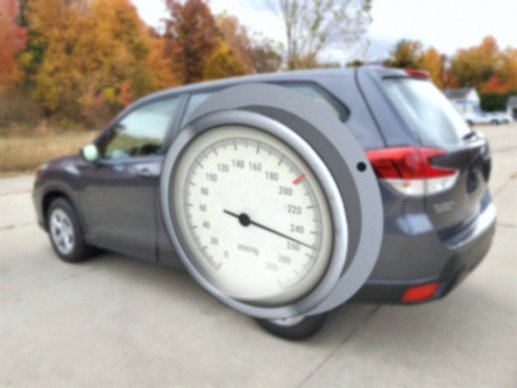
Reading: 250
